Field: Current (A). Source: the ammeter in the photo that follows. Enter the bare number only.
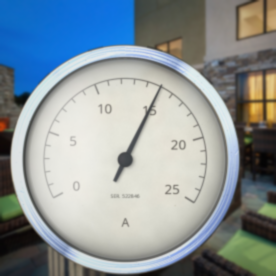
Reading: 15
